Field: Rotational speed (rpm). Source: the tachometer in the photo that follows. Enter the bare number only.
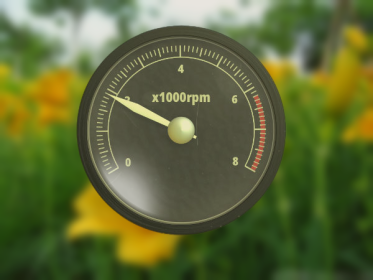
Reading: 1900
